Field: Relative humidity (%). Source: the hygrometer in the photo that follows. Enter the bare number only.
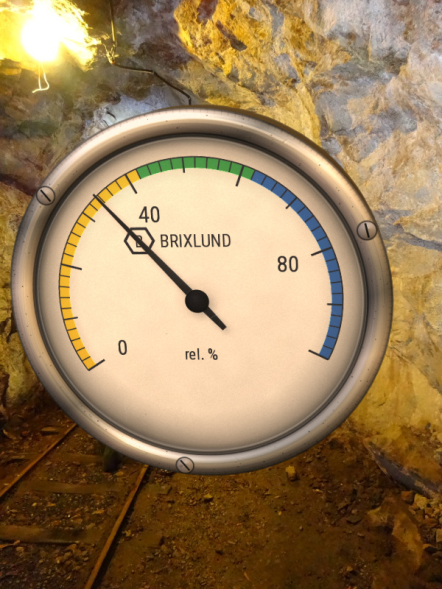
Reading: 34
